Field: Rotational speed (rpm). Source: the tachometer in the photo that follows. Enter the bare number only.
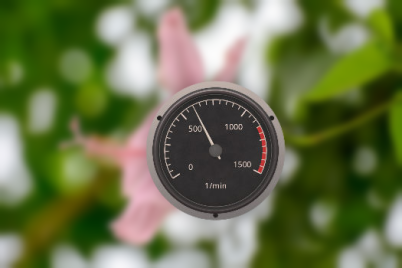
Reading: 600
